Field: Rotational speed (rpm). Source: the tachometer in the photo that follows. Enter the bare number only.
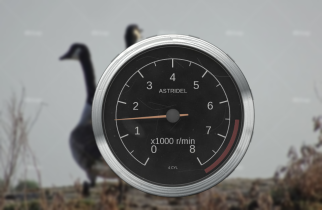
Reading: 1500
